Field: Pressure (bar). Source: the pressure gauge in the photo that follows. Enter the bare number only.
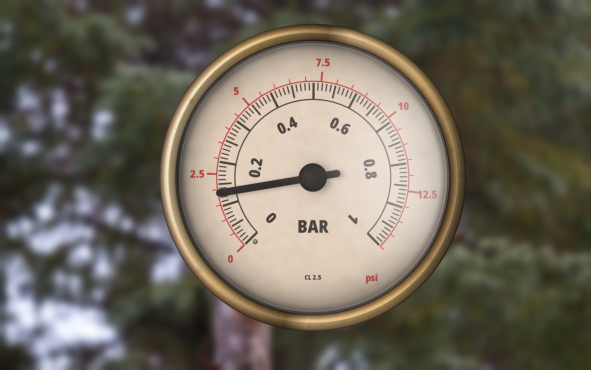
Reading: 0.13
